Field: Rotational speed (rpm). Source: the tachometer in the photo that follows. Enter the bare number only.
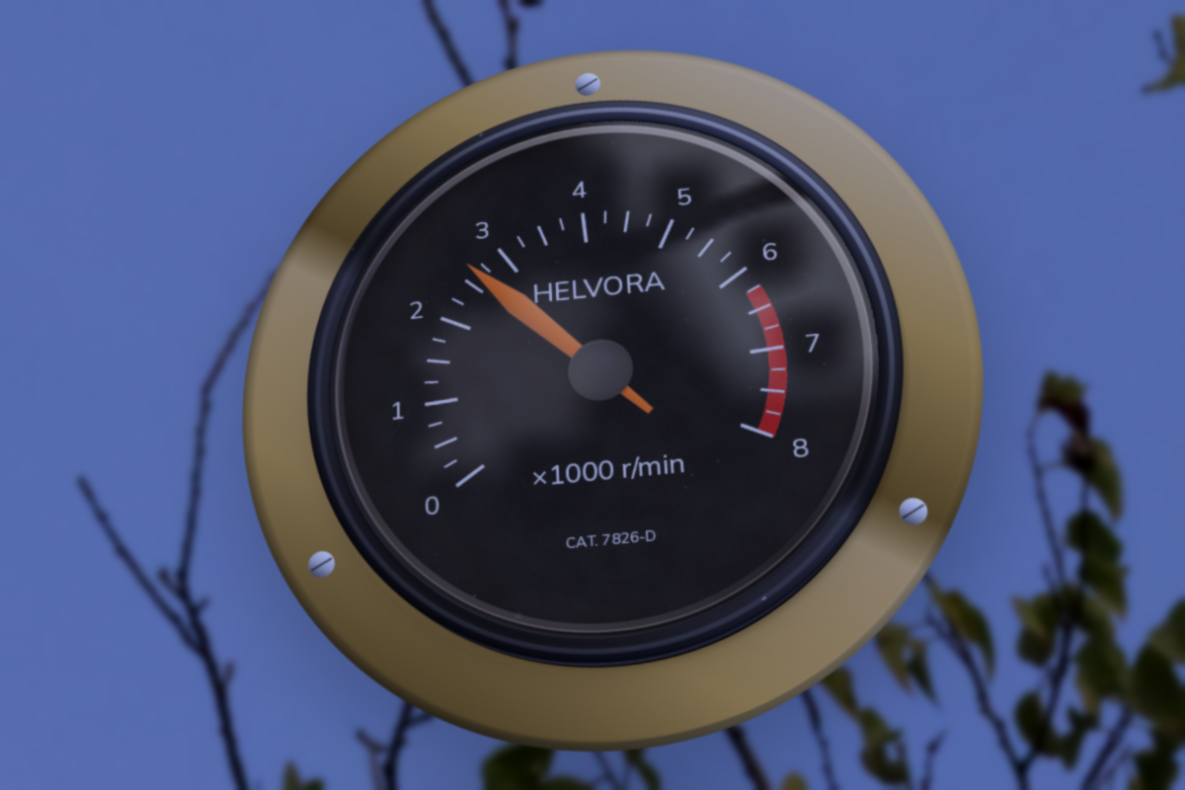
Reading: 2625
